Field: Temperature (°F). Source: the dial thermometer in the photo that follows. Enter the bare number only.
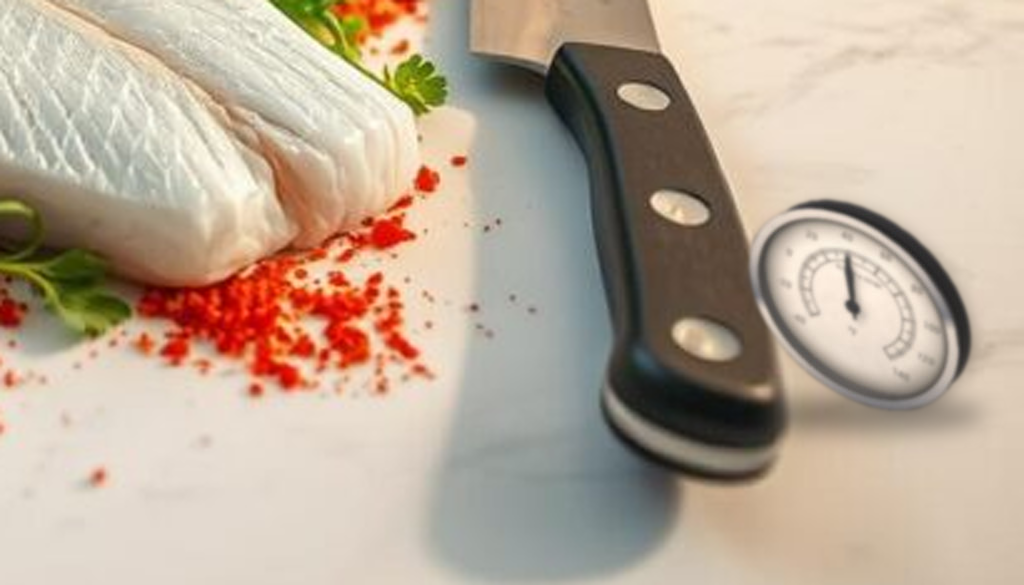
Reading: 40
